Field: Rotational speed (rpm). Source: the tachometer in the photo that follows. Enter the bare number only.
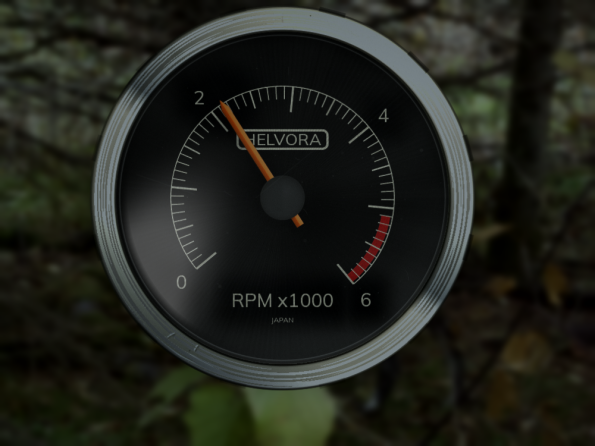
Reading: 2150
